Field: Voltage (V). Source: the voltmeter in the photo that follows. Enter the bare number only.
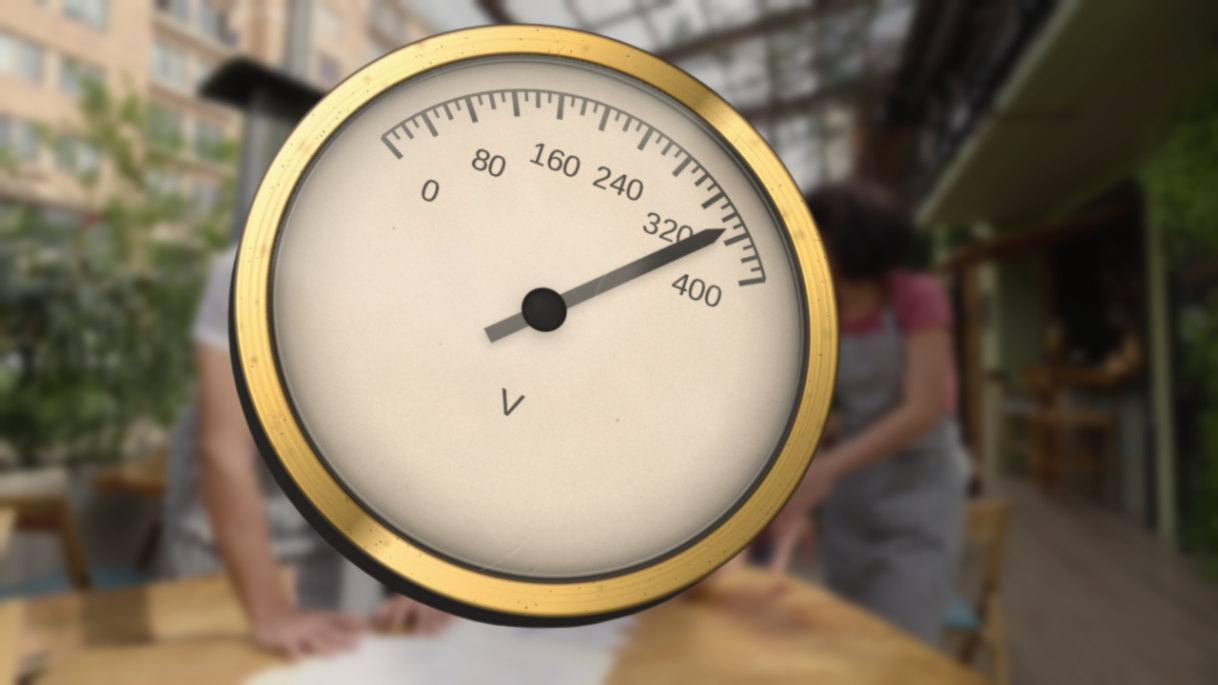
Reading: 350
